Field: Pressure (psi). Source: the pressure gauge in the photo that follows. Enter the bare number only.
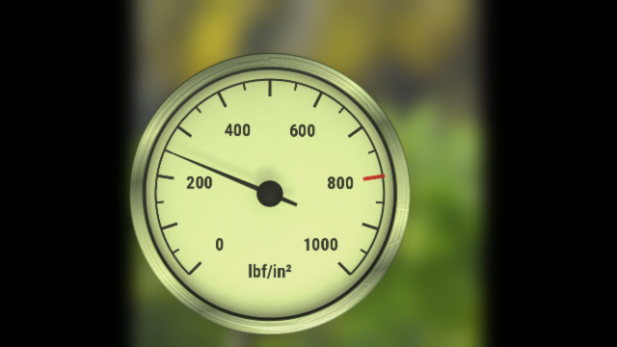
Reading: 250
